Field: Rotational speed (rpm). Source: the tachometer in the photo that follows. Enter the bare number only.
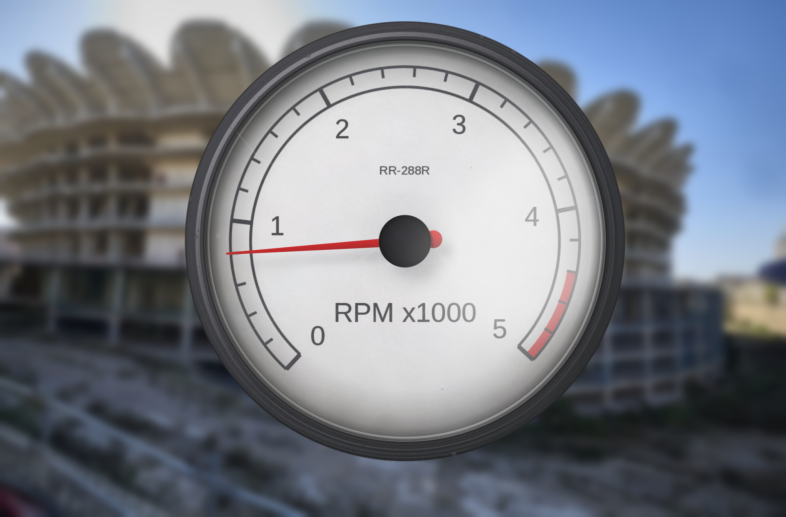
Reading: 800
